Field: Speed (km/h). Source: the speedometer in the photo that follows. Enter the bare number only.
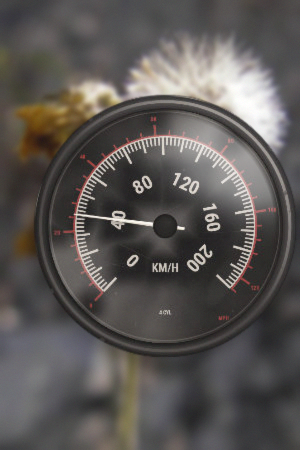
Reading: 40
